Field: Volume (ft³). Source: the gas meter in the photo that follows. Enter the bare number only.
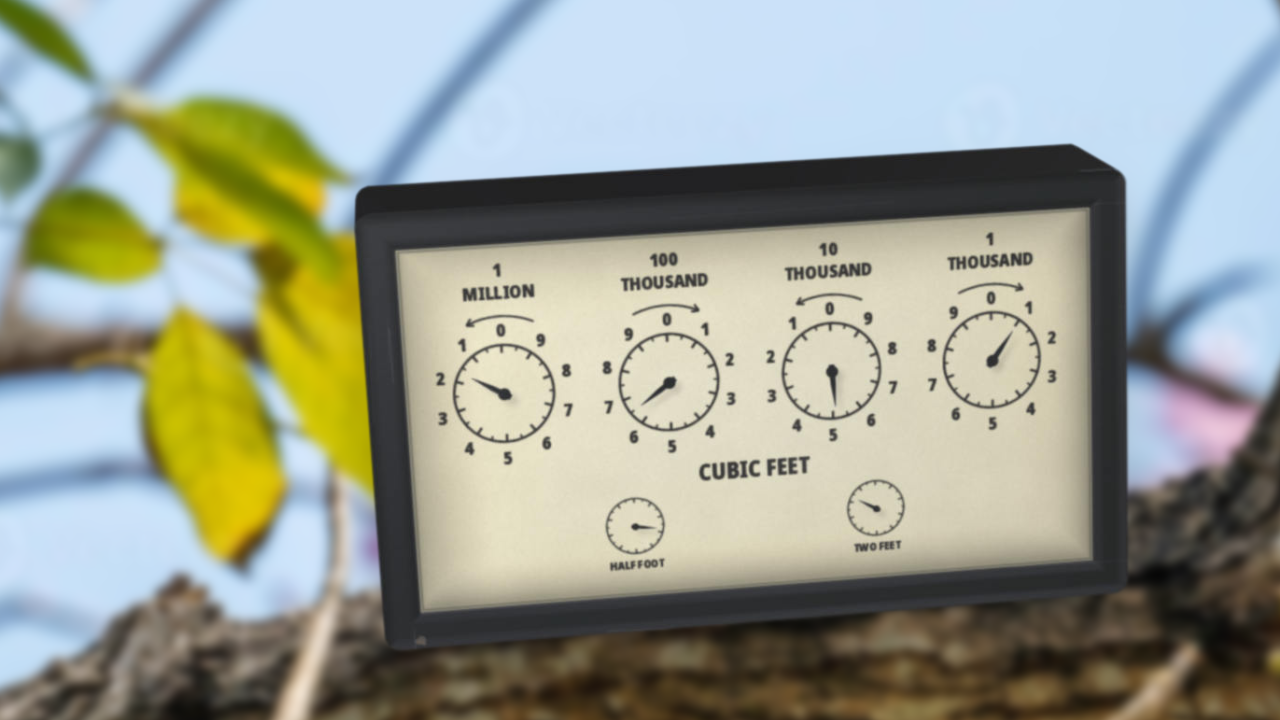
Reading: 165100
